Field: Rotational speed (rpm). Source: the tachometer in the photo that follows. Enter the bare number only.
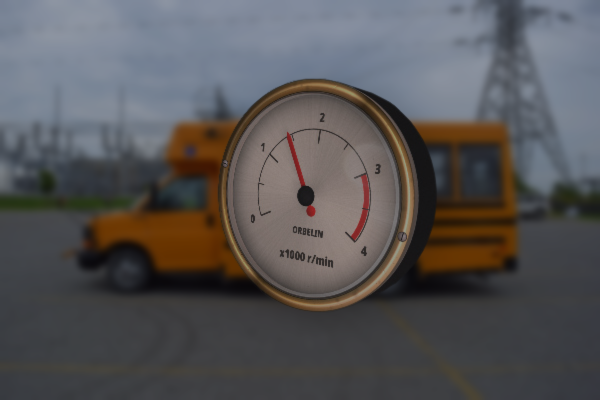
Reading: 1500
